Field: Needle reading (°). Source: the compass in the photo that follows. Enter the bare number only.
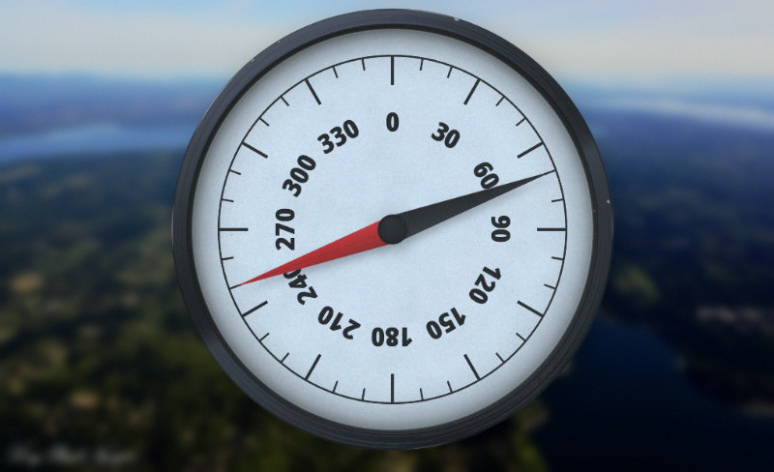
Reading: 250
